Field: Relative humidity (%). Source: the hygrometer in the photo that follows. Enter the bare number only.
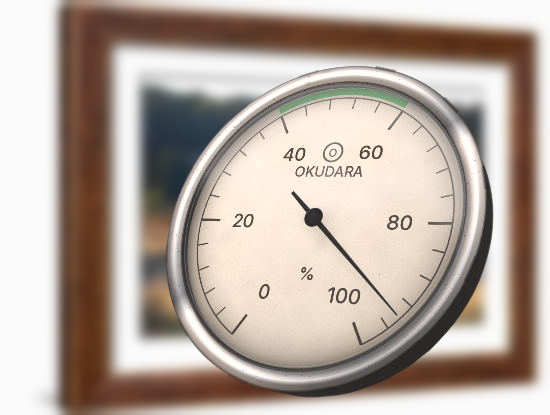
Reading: 94
